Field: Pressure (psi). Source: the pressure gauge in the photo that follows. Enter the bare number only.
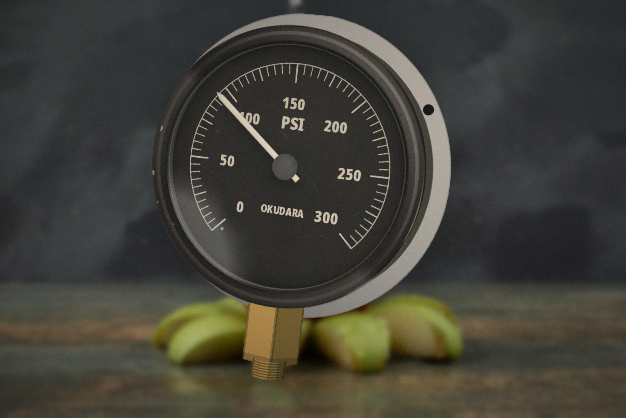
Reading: 95
